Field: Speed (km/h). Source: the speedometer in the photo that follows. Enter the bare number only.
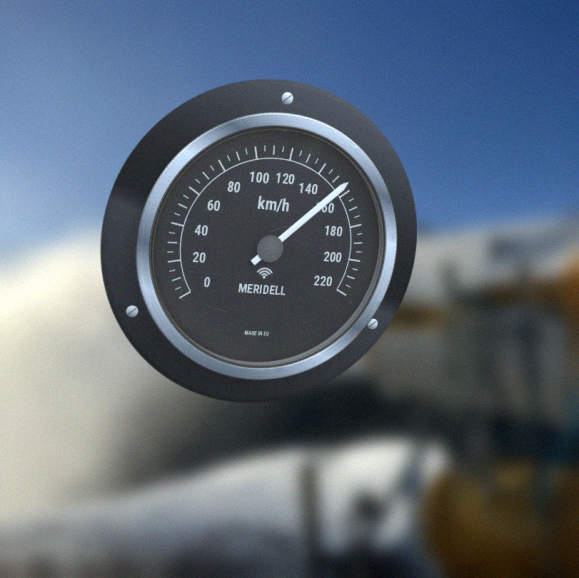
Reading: 155
